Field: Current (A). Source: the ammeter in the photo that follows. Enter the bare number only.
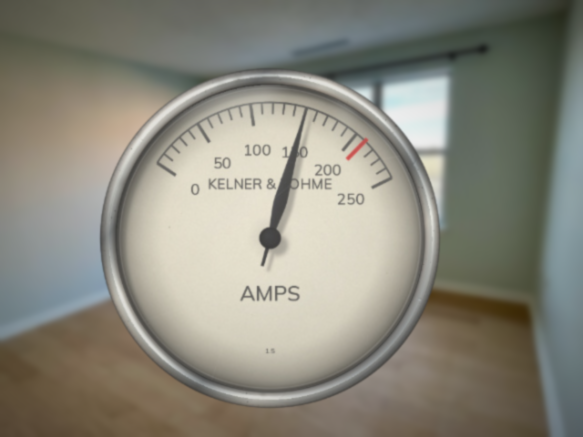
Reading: 150
